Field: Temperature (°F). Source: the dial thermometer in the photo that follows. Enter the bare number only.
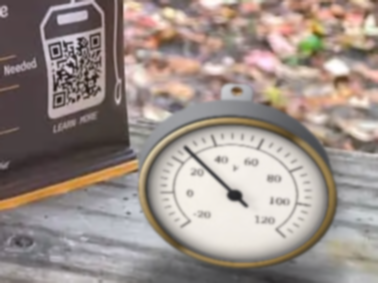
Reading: 28
